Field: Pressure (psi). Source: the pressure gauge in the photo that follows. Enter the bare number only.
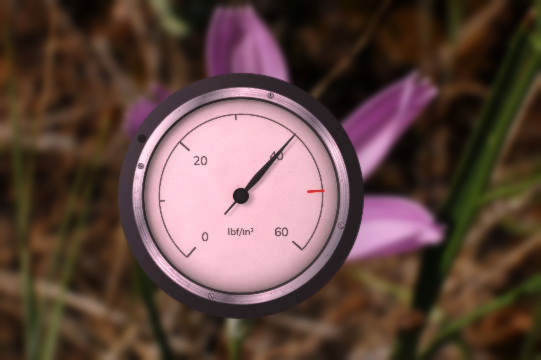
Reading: 40
